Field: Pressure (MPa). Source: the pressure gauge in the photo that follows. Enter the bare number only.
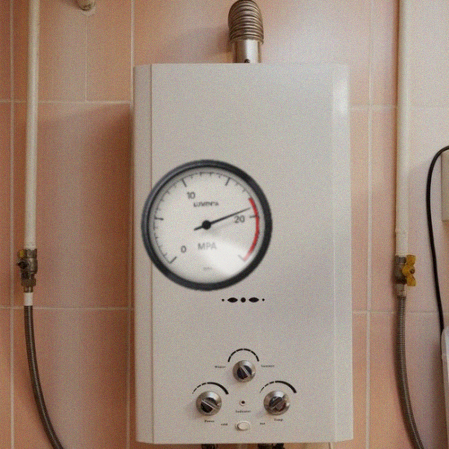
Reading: 19
